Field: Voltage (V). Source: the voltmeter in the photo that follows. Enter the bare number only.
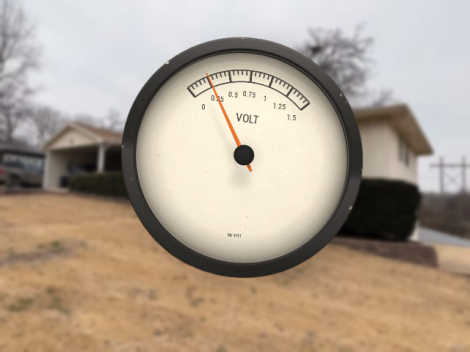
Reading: 0.25
